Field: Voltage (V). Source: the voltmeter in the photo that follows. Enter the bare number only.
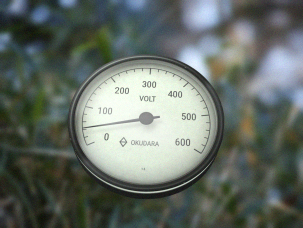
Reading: 40
